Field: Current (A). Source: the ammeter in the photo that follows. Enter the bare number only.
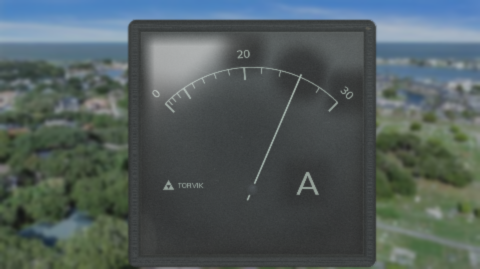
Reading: 26
